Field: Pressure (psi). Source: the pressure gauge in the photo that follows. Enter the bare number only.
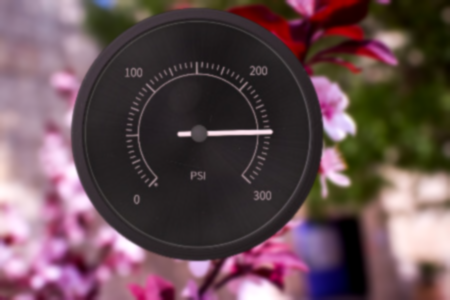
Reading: 250
